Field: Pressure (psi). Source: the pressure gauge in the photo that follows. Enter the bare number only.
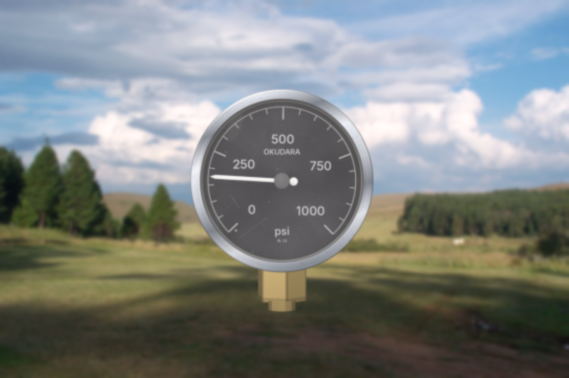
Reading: 175
